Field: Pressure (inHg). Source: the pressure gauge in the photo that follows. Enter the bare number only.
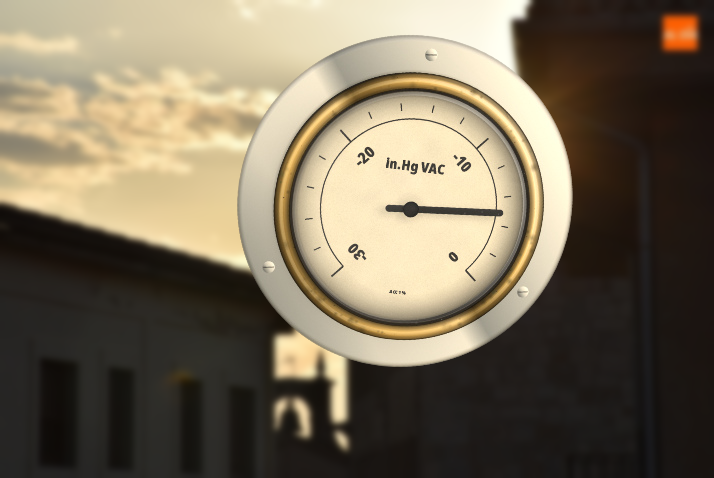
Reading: -5
